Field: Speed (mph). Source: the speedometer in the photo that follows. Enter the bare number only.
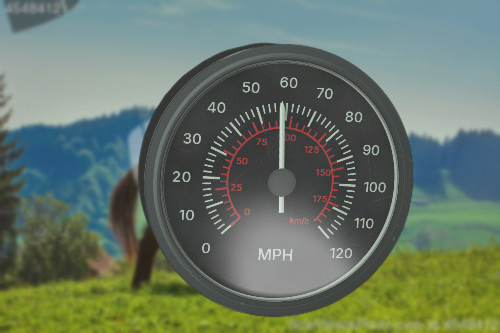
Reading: 58
